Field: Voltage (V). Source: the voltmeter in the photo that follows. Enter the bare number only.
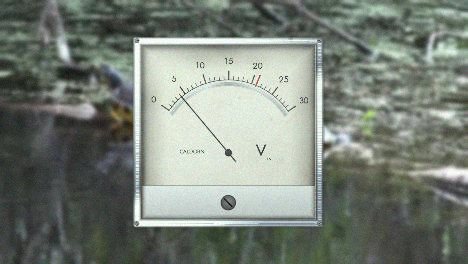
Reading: 4
